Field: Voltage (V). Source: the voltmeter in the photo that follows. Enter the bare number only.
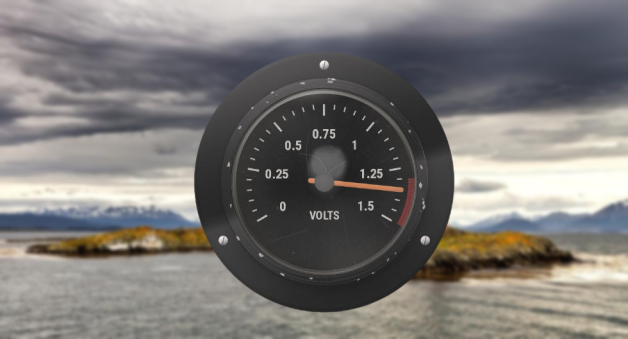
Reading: 1.35
